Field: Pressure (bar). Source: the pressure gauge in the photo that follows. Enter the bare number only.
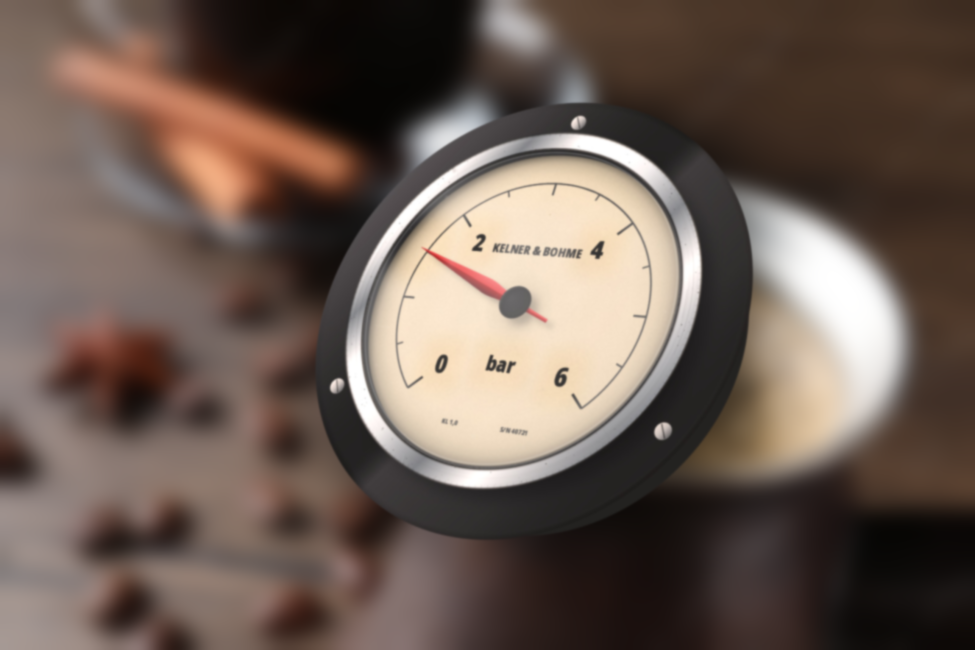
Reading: 1.5
